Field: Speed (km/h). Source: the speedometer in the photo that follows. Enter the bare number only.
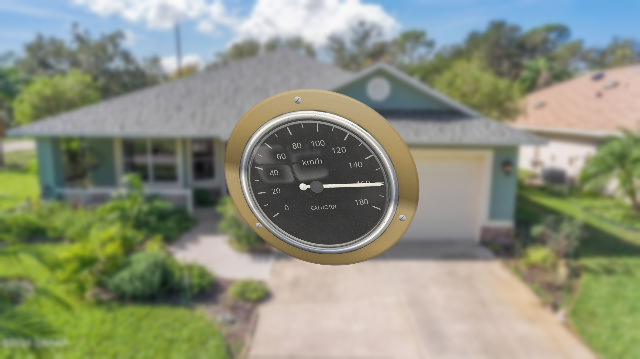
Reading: 160
